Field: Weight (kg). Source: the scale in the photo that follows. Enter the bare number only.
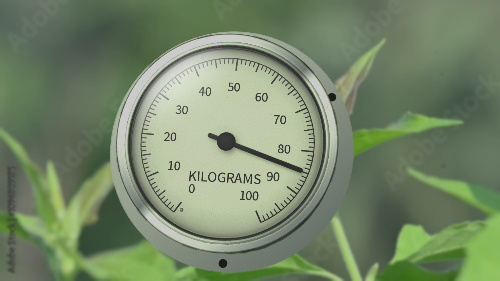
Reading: 85
